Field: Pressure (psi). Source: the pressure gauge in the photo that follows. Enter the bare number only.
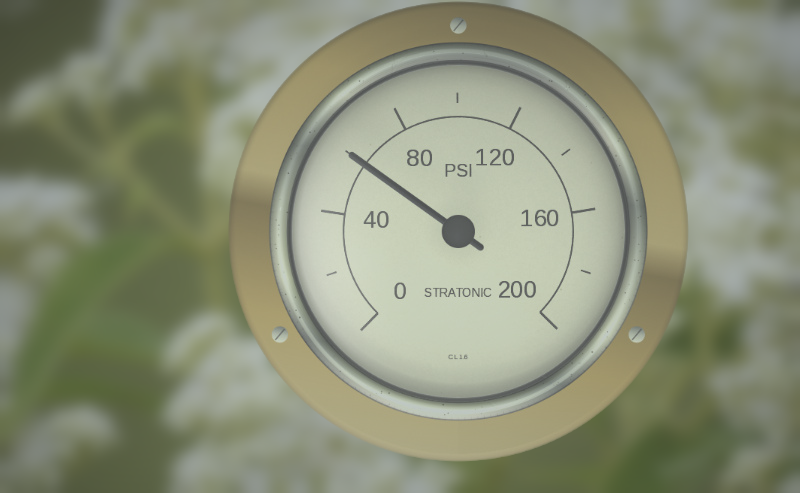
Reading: 60
